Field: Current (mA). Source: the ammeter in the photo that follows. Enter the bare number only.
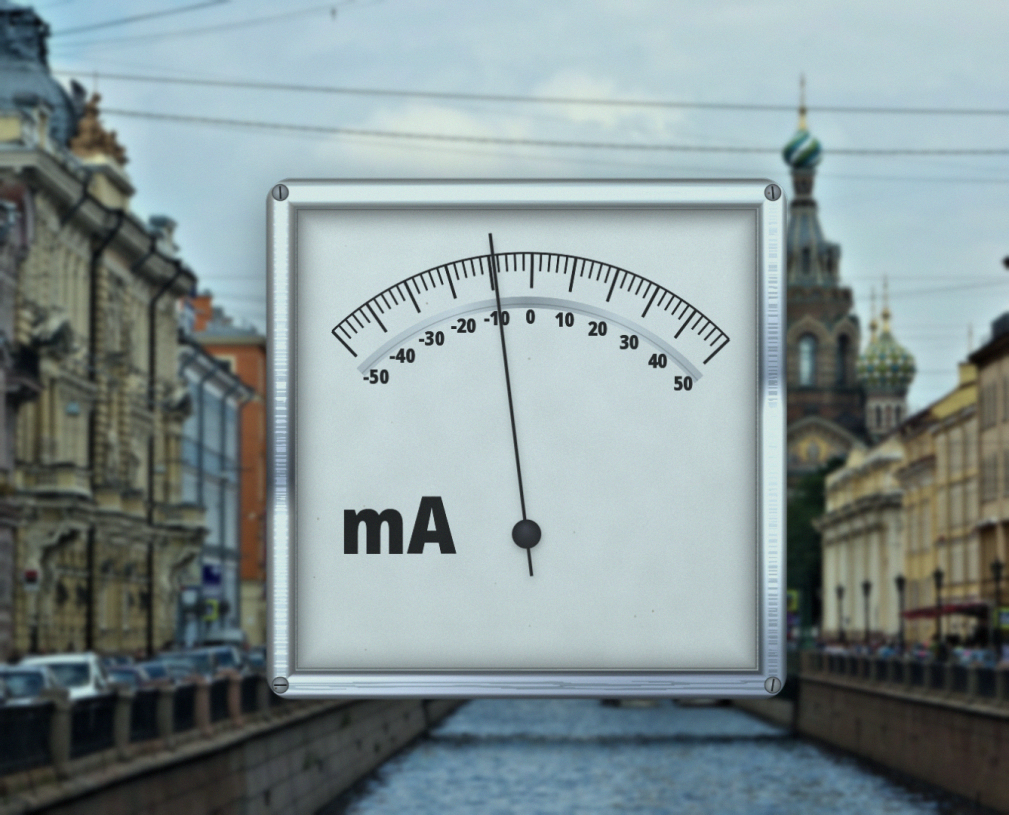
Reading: -9
